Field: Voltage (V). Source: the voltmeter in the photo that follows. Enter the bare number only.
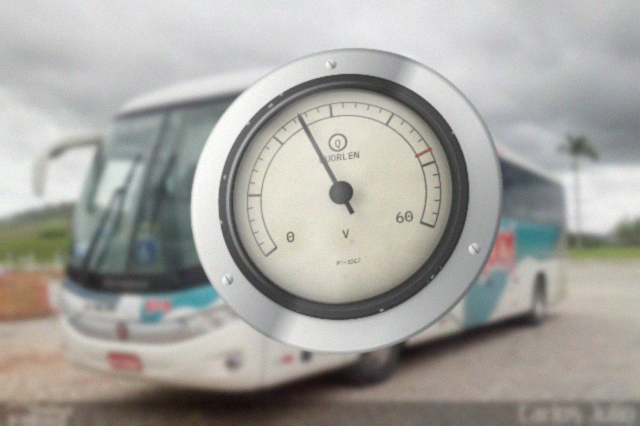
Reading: 25
